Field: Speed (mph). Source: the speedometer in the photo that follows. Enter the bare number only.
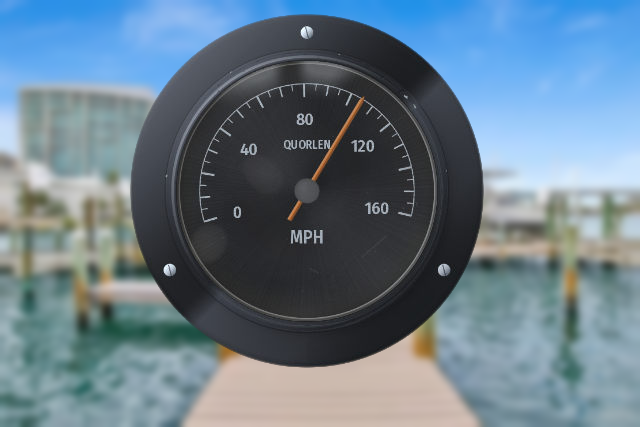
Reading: 105
